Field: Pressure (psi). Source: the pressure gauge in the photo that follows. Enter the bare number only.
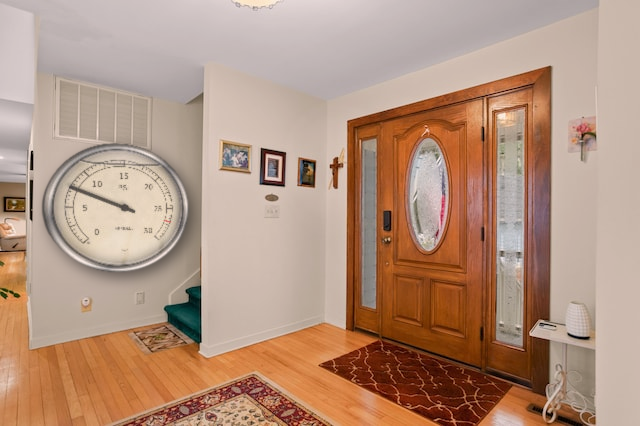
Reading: 7.5
